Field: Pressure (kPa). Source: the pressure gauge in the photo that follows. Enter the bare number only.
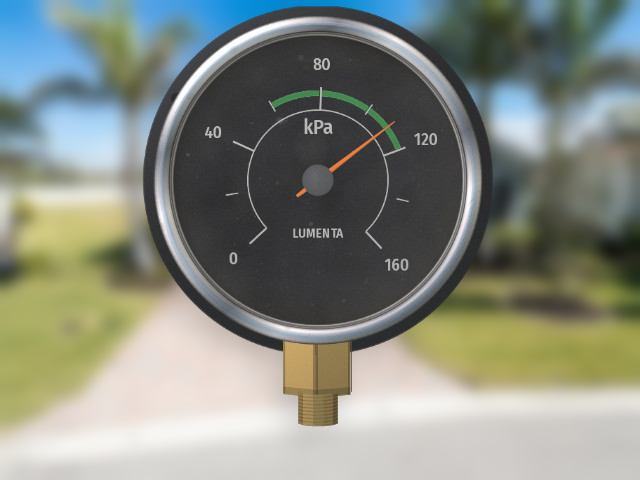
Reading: 110
